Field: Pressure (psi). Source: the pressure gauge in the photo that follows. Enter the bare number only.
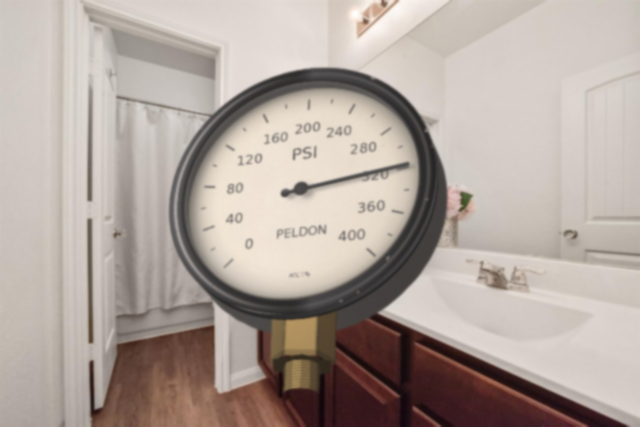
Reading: 320
